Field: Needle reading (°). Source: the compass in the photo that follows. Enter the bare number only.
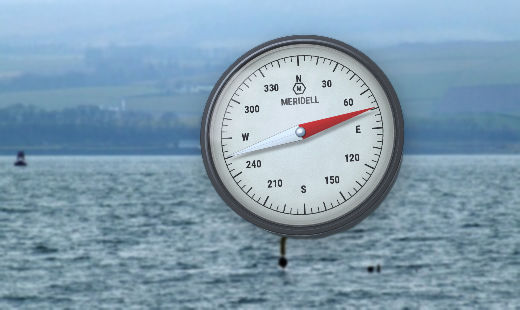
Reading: 75
